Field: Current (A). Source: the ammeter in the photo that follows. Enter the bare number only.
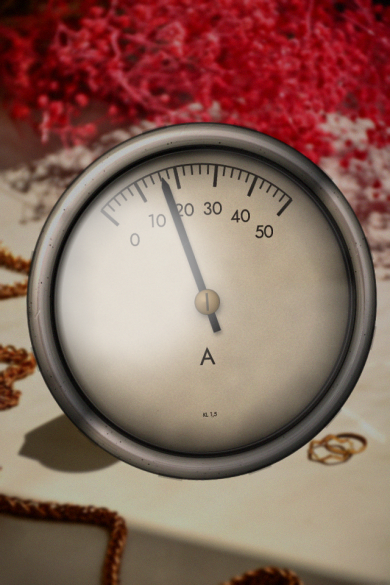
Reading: 16
